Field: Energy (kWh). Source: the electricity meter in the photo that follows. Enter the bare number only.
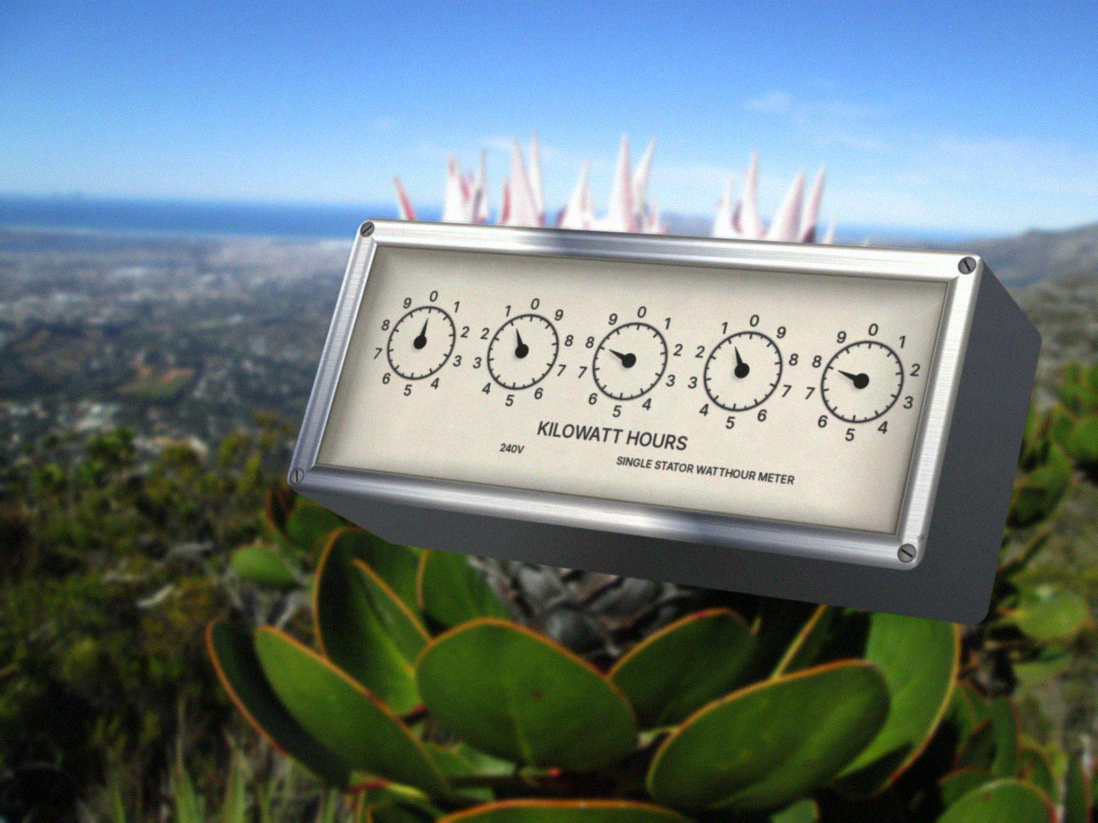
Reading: 808
